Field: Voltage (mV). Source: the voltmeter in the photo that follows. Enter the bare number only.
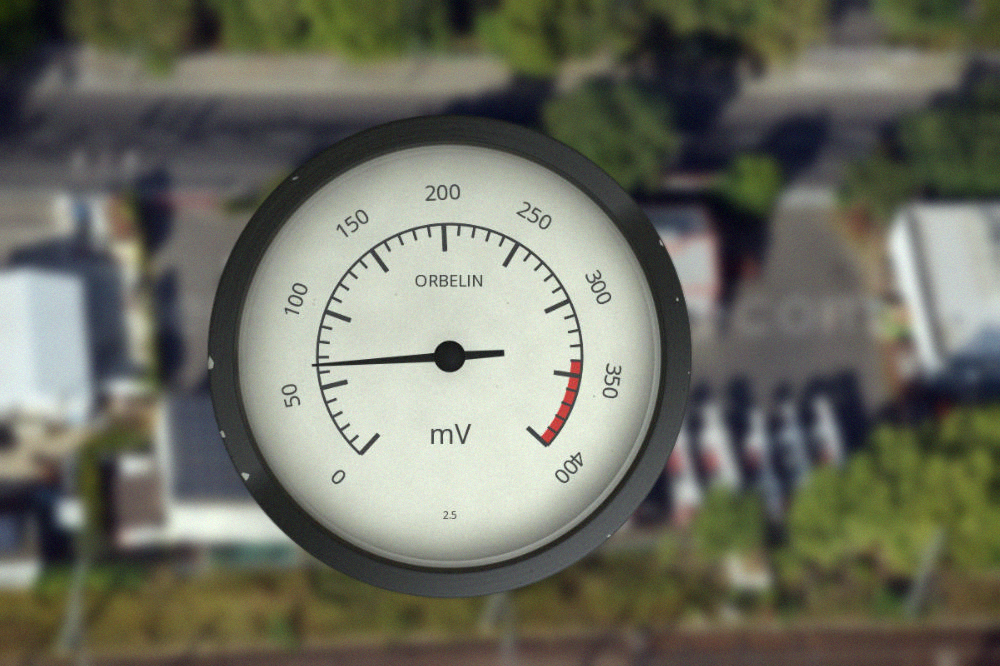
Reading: 65
